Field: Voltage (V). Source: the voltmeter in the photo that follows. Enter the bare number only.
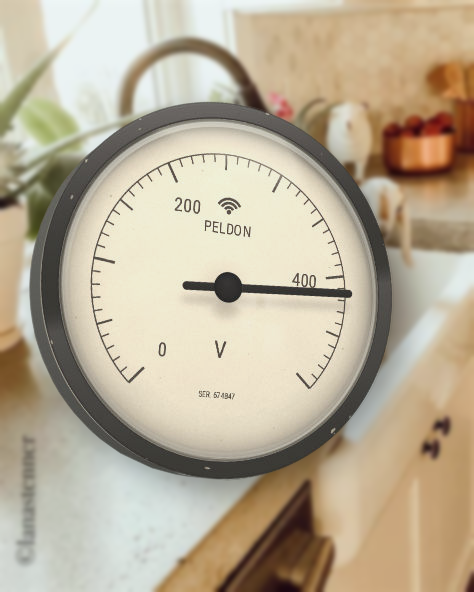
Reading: 415
